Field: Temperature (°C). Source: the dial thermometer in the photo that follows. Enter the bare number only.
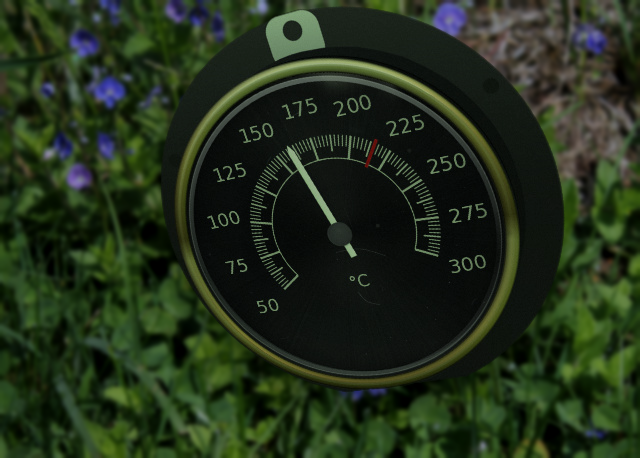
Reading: 162.5
